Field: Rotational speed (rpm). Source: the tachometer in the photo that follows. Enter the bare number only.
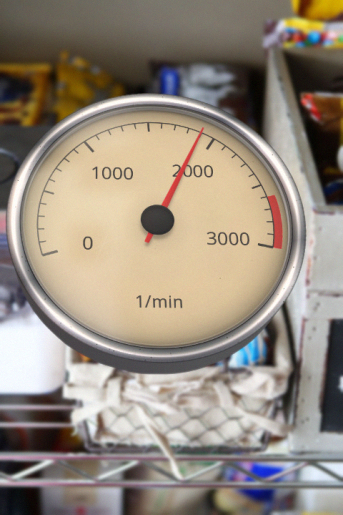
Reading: 1900
